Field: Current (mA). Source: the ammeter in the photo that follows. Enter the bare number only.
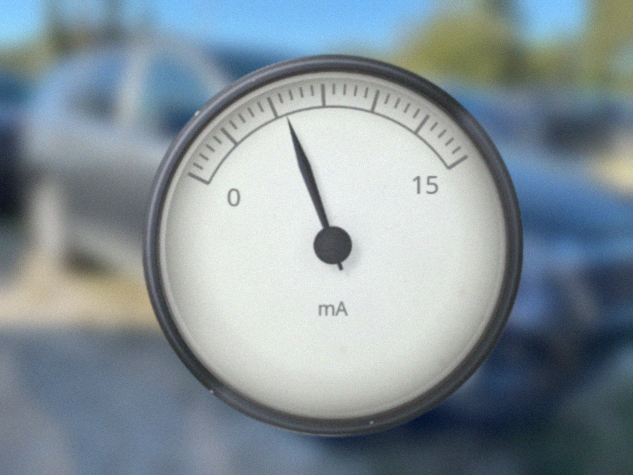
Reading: 5.5
